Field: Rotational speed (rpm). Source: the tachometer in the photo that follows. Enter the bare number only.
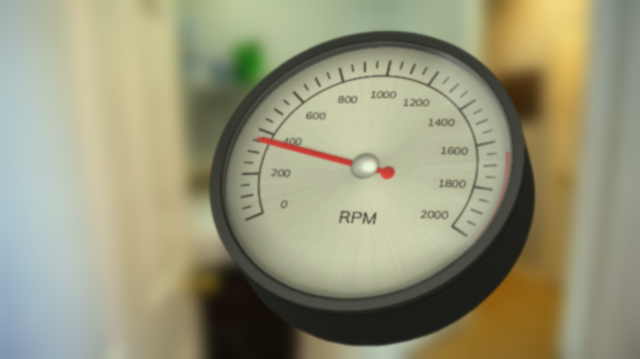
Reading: 350
